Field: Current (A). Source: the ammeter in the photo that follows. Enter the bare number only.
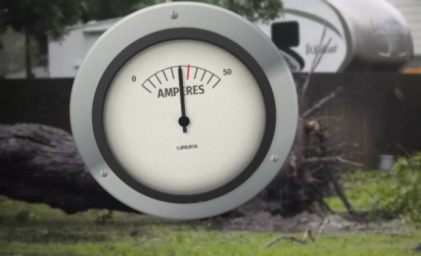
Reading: 25
